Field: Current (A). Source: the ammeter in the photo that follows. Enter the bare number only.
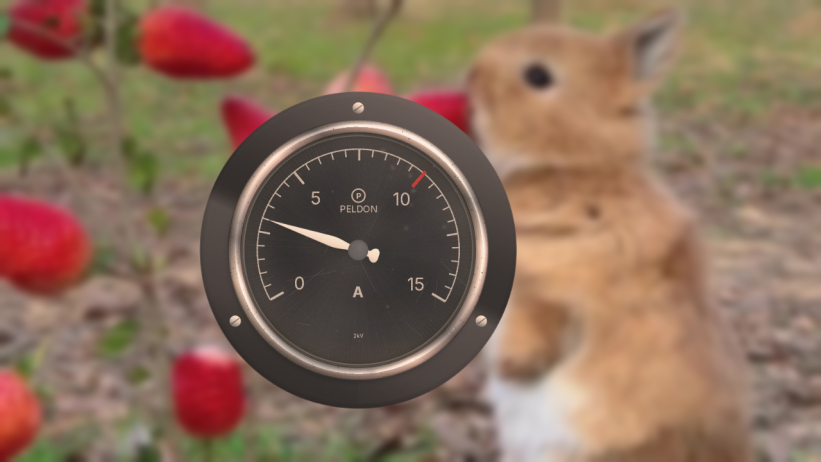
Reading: 3
